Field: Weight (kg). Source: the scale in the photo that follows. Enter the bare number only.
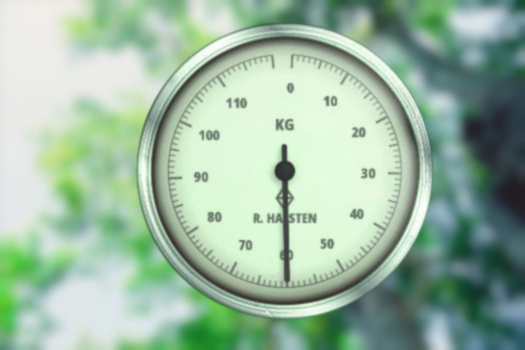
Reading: 60
